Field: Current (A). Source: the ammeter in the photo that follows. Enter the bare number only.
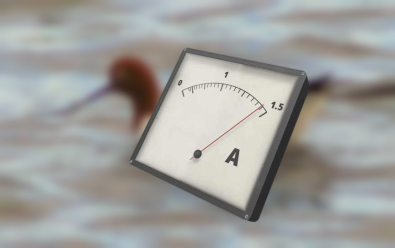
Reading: 1.45
